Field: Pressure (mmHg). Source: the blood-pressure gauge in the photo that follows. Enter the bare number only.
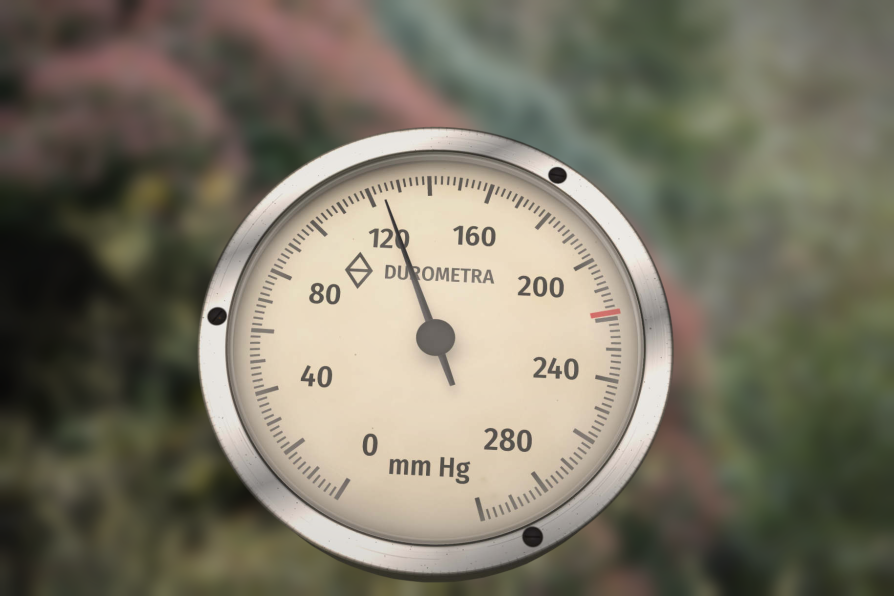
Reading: 124
